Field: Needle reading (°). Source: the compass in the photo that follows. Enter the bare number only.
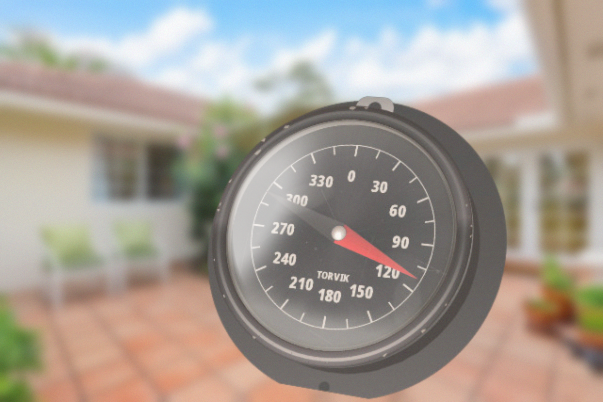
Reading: 112.5
